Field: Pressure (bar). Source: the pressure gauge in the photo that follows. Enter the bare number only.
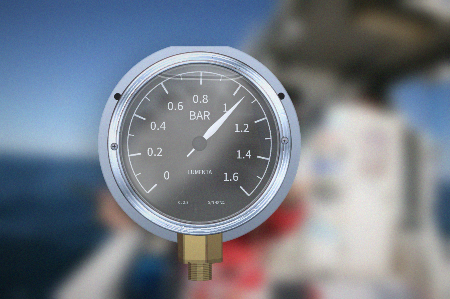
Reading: 1.05
